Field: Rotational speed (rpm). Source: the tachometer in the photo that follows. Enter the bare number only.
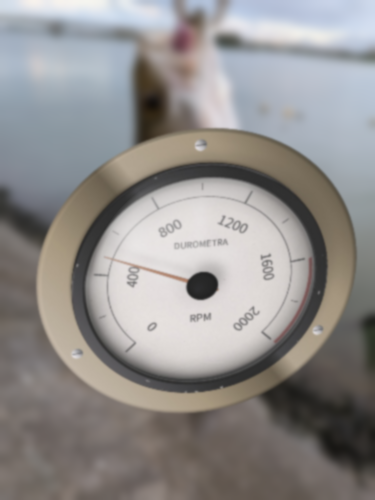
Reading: 500
